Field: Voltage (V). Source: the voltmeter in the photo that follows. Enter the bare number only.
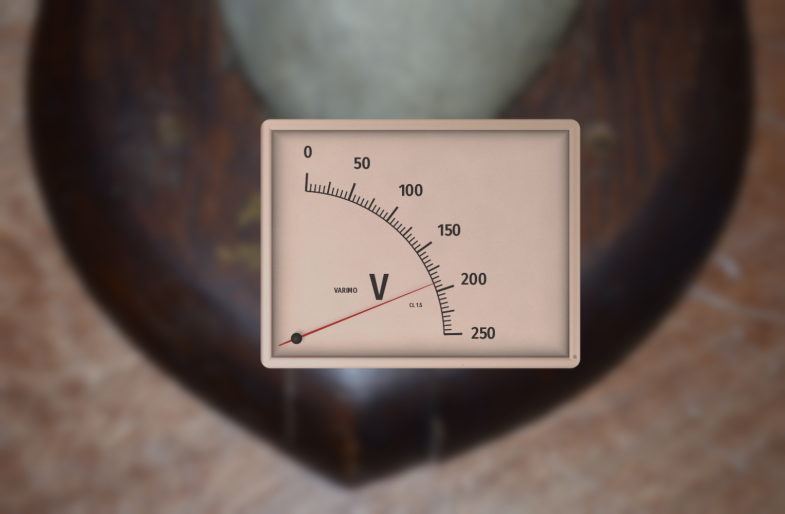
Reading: 190
